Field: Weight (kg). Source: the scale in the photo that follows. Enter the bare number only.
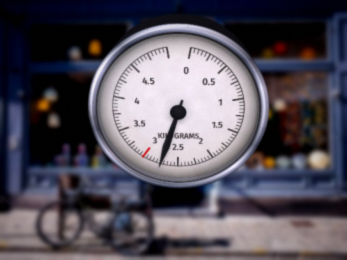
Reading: 2.75
